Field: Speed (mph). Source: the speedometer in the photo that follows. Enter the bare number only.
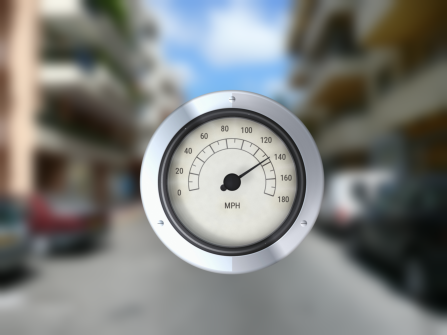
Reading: 135
